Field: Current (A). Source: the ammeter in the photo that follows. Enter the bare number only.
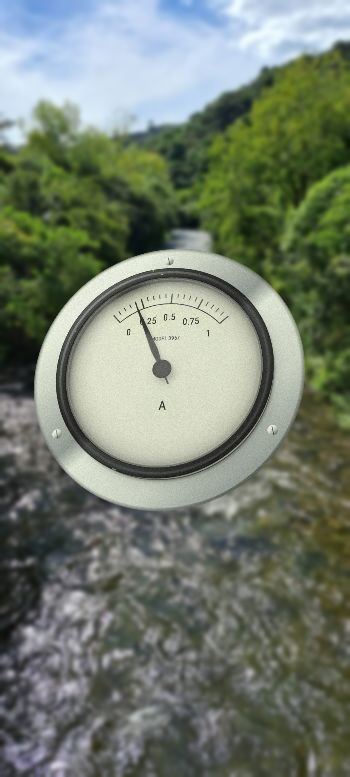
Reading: 0.2
